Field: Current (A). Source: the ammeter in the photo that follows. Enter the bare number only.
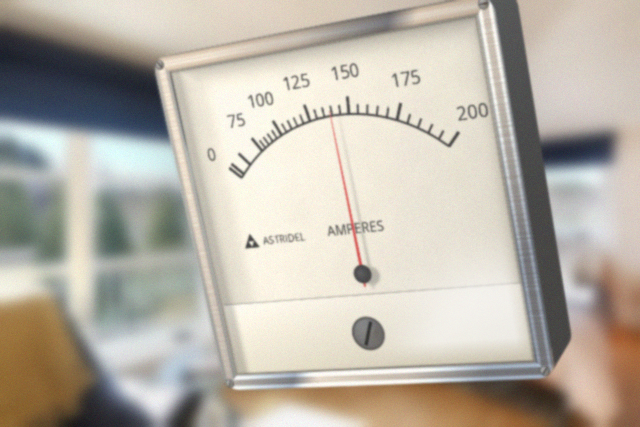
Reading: 140
